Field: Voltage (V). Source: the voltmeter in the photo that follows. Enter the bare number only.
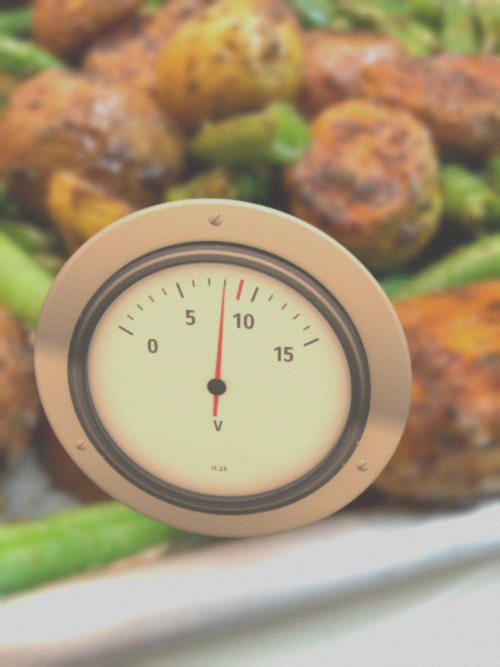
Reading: 8
